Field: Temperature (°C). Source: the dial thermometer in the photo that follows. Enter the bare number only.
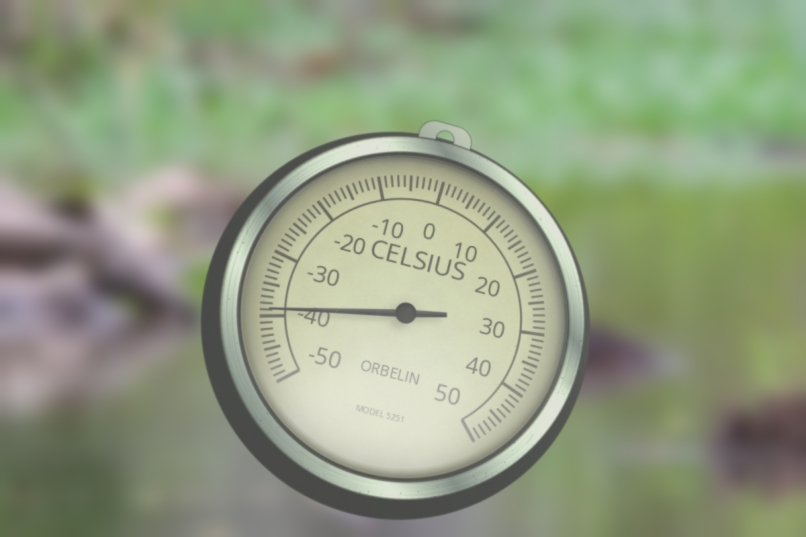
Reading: -39
